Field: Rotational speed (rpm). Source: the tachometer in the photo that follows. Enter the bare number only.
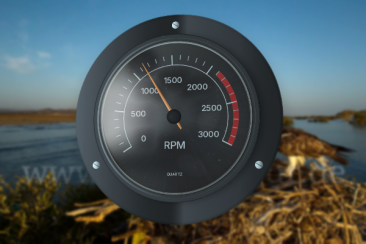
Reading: 1150
